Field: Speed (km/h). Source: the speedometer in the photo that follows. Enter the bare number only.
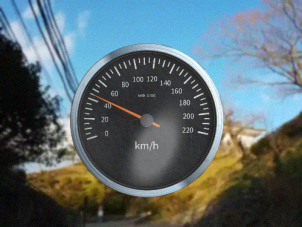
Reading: 45
